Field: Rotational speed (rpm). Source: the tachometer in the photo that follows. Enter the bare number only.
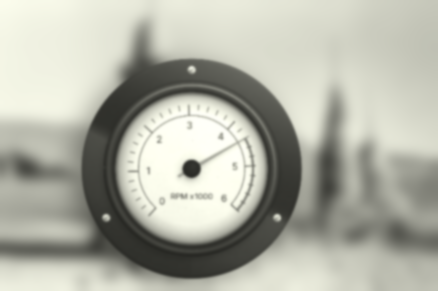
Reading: 4400
